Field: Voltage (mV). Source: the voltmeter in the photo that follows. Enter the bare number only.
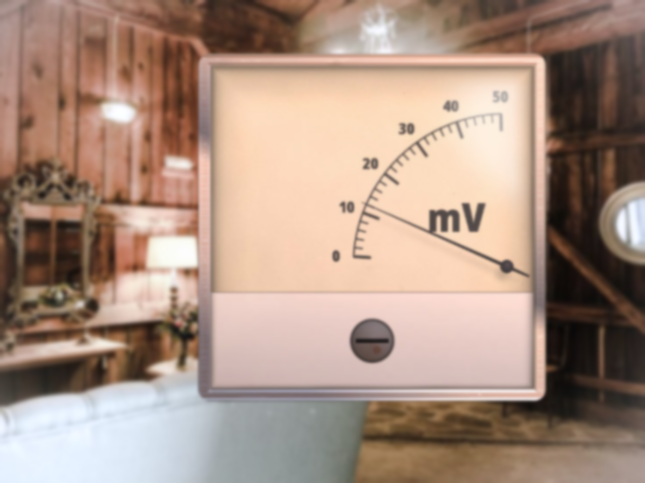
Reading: 12
